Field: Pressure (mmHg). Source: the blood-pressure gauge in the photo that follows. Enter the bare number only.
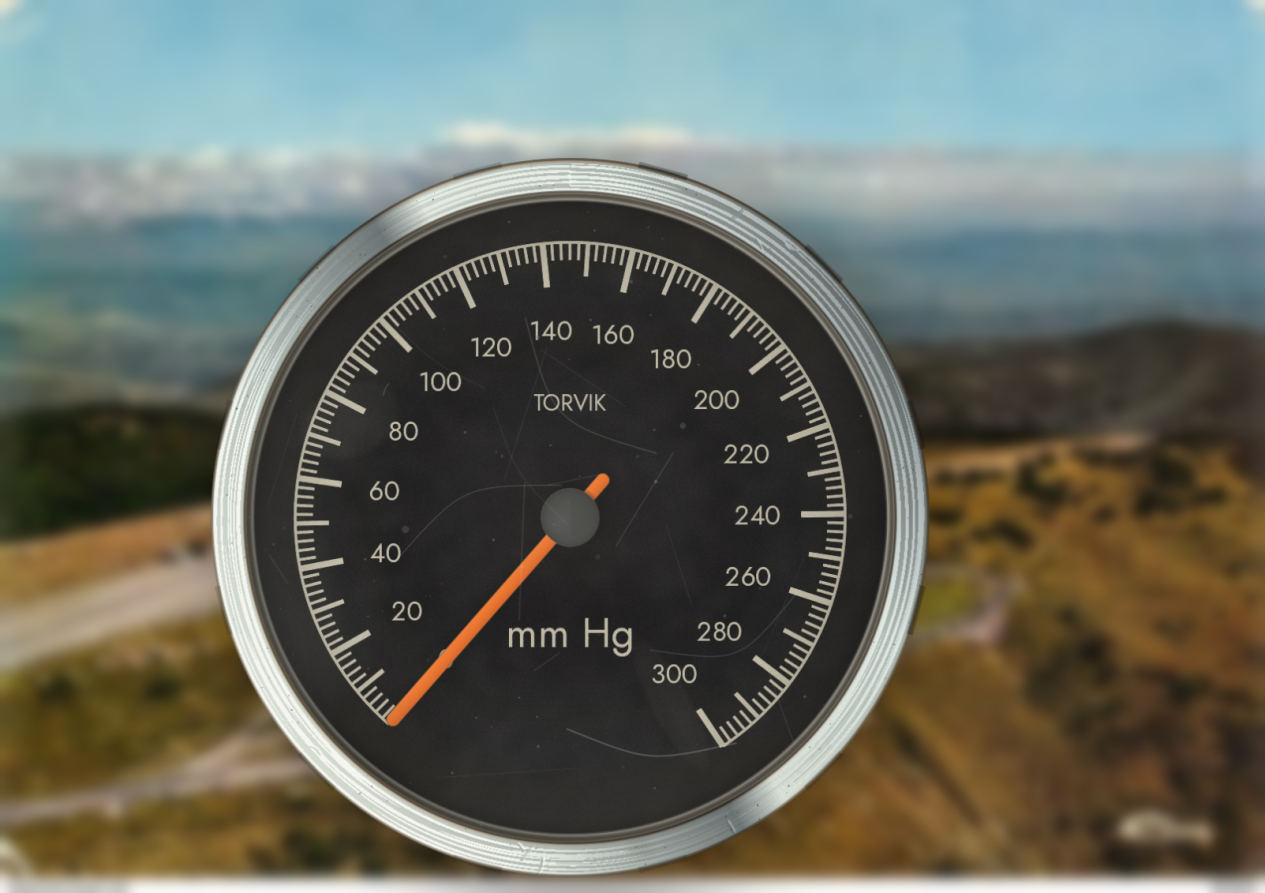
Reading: 0
